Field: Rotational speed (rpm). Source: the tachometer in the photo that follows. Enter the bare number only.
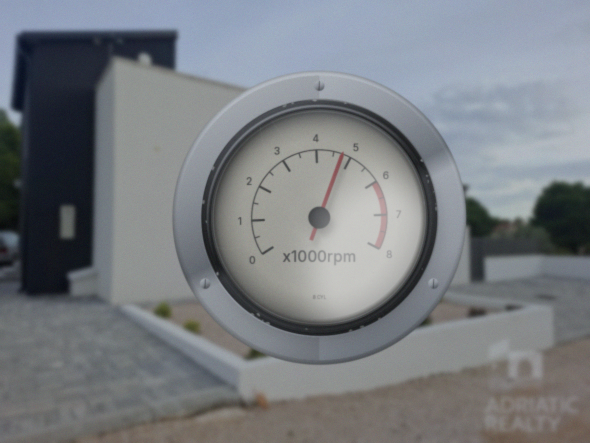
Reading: 4750
